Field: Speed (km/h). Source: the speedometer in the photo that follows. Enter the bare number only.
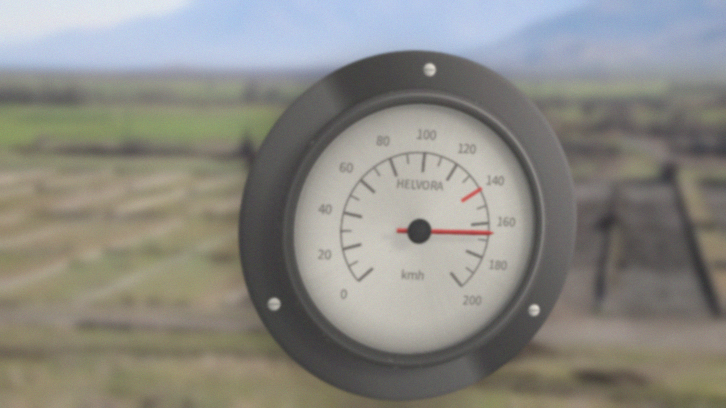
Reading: 165
